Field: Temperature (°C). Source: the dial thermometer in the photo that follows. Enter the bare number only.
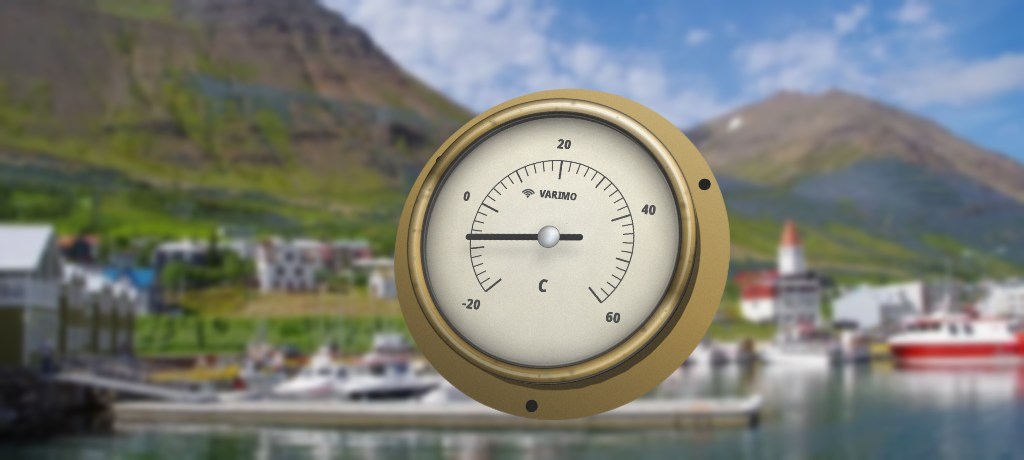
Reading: -8
